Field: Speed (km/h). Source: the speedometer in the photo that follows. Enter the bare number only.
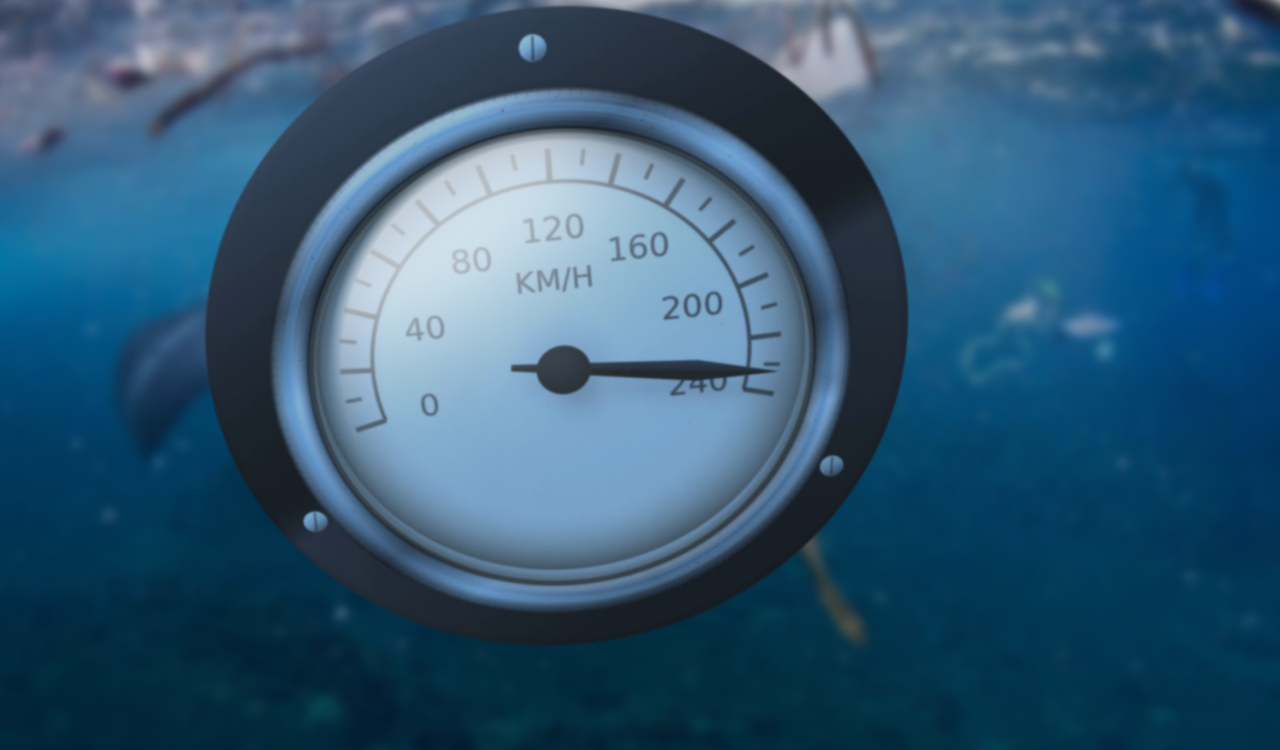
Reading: 230
